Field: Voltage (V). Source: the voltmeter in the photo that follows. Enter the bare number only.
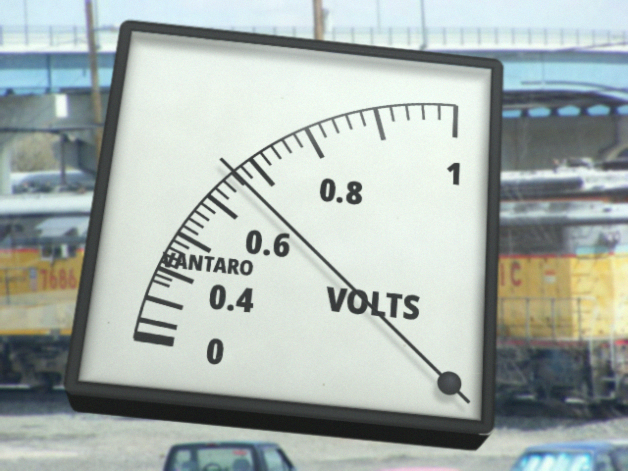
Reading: 0.66
